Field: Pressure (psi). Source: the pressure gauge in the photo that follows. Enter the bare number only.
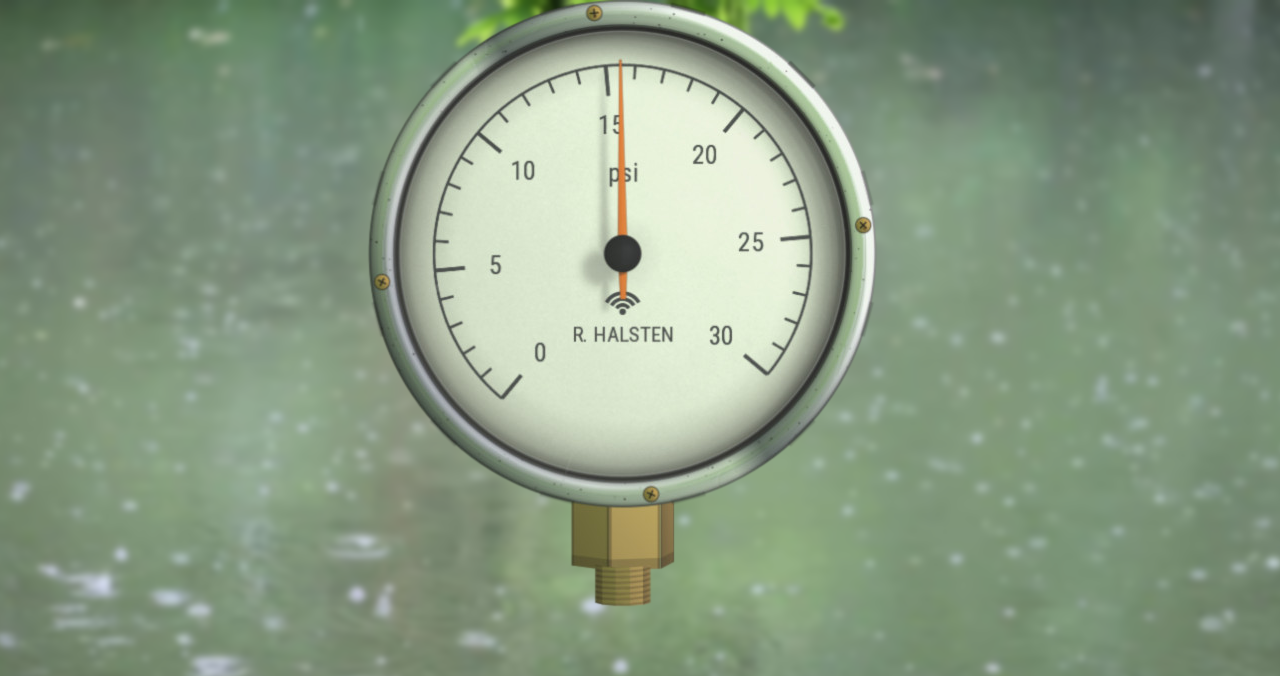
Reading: 15.5
